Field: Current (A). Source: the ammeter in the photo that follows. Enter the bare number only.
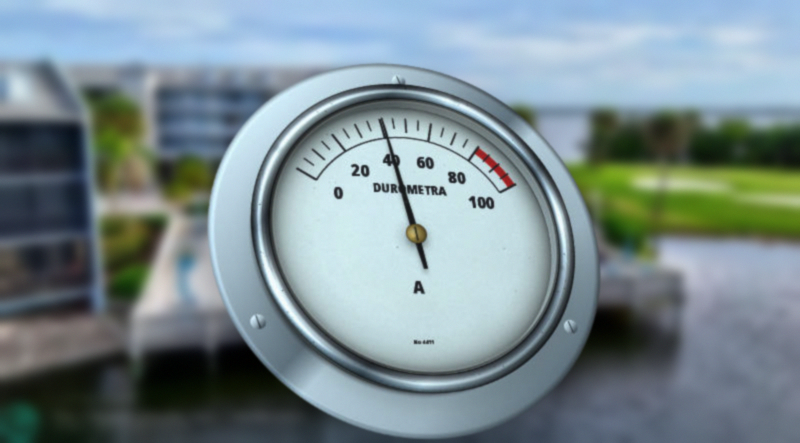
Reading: 40
